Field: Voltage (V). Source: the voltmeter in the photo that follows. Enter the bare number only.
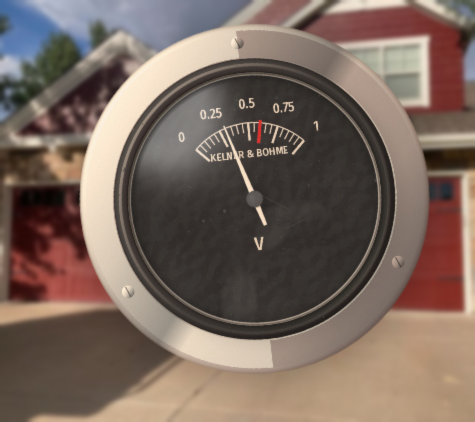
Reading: 0.3
